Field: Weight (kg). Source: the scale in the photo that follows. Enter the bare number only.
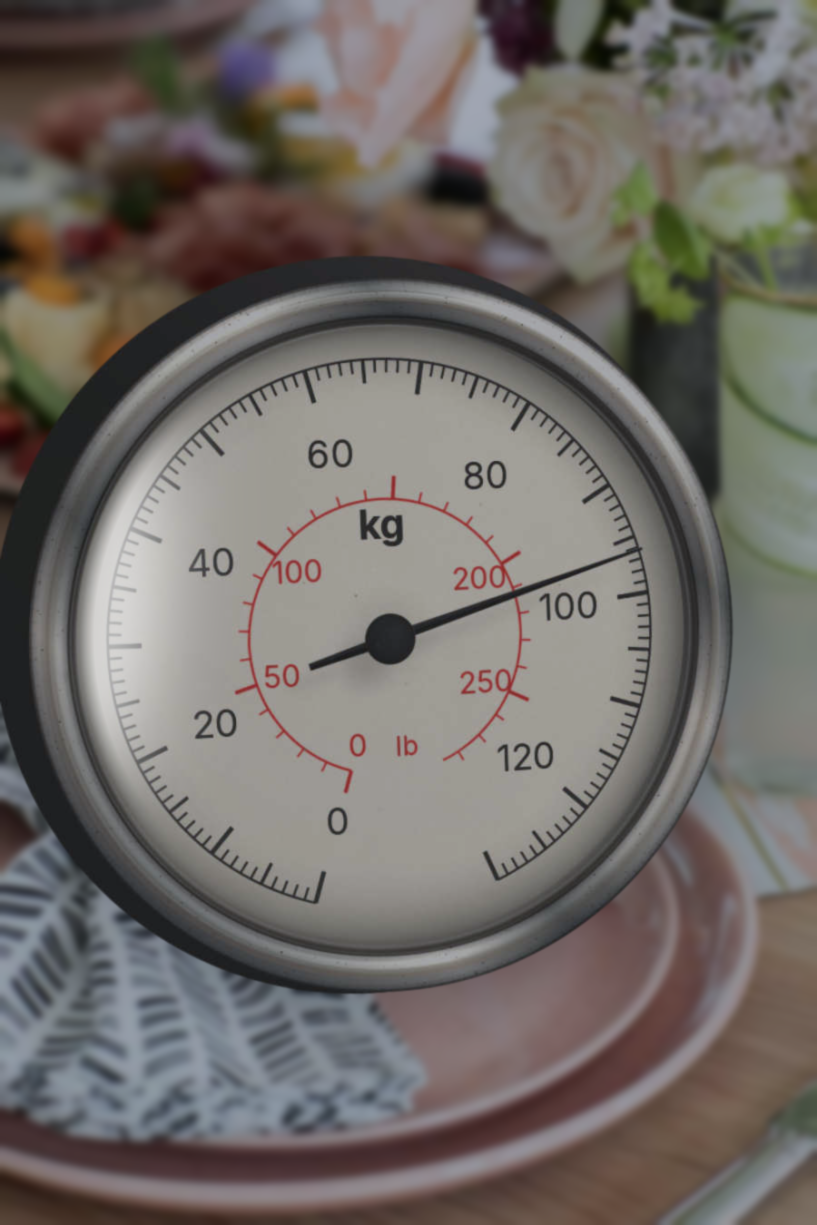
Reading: 96
